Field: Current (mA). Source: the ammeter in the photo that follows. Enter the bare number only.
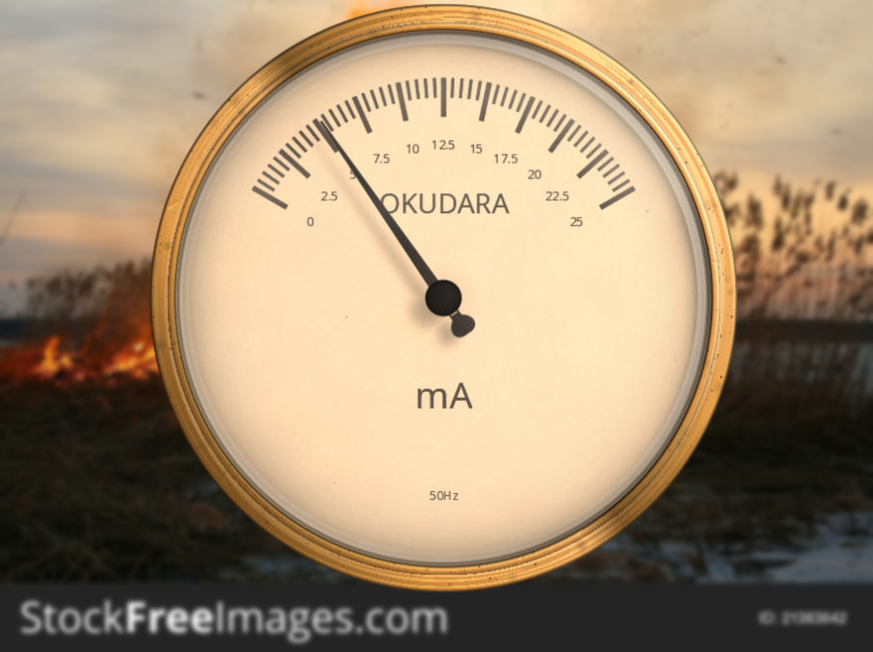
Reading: 5.25
